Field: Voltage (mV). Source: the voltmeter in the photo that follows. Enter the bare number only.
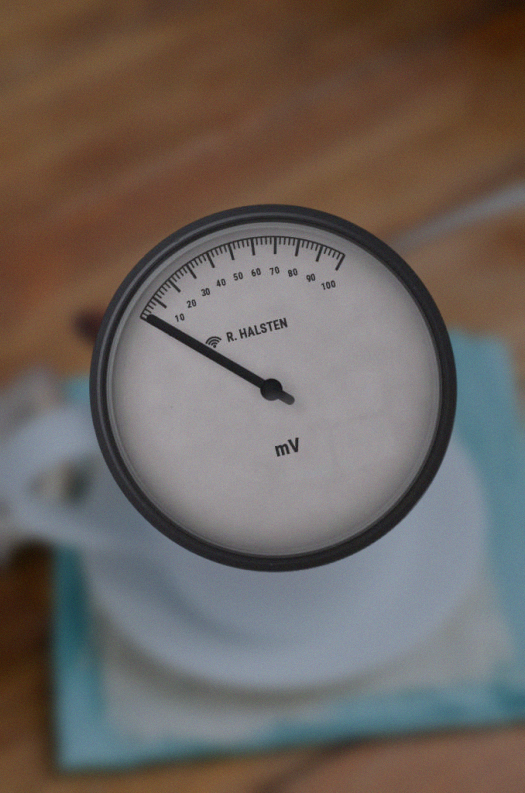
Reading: 2
